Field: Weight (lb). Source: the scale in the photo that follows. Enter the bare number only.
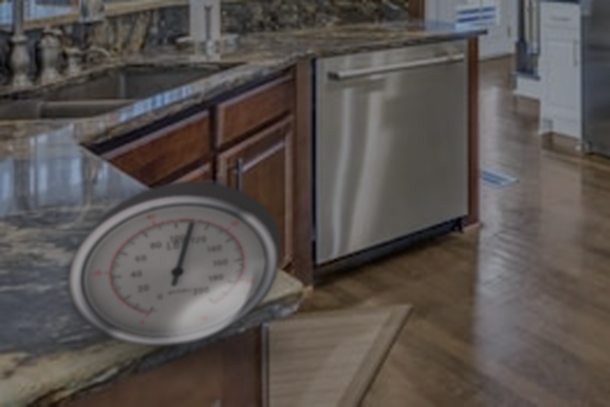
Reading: 110
